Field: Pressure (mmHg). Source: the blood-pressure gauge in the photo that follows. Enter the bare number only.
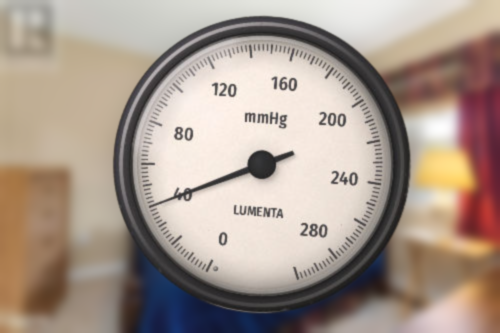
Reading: 40
